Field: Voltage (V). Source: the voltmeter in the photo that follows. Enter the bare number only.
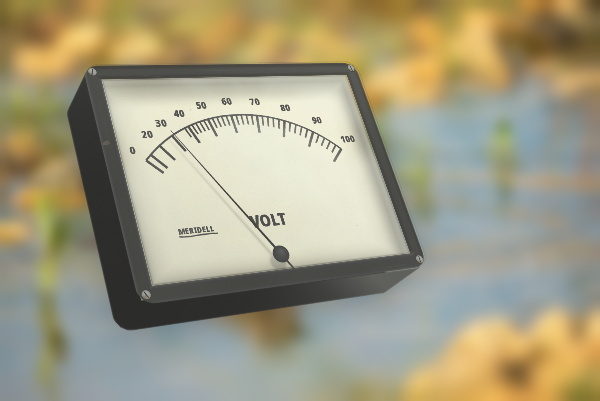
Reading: 30
